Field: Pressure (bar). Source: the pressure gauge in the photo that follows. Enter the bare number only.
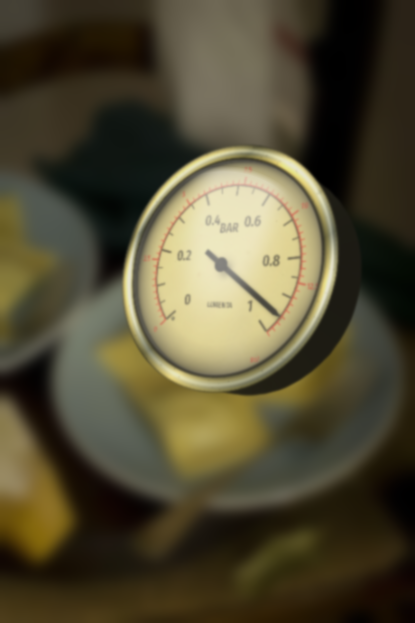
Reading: 0.95
